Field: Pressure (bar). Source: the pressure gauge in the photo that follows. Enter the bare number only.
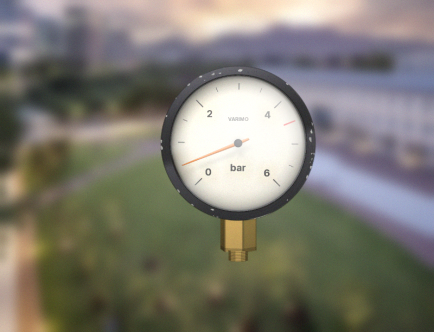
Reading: 0.5
